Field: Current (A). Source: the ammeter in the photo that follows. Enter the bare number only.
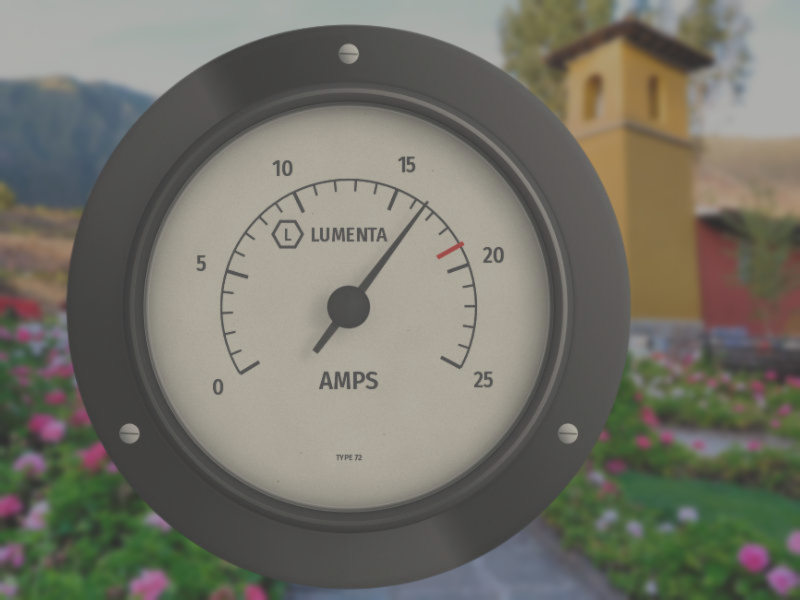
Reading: 16.5
